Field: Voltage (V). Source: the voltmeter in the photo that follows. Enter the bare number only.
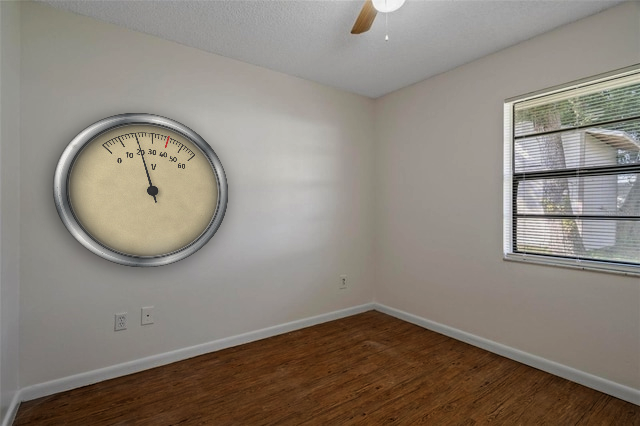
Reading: 20
